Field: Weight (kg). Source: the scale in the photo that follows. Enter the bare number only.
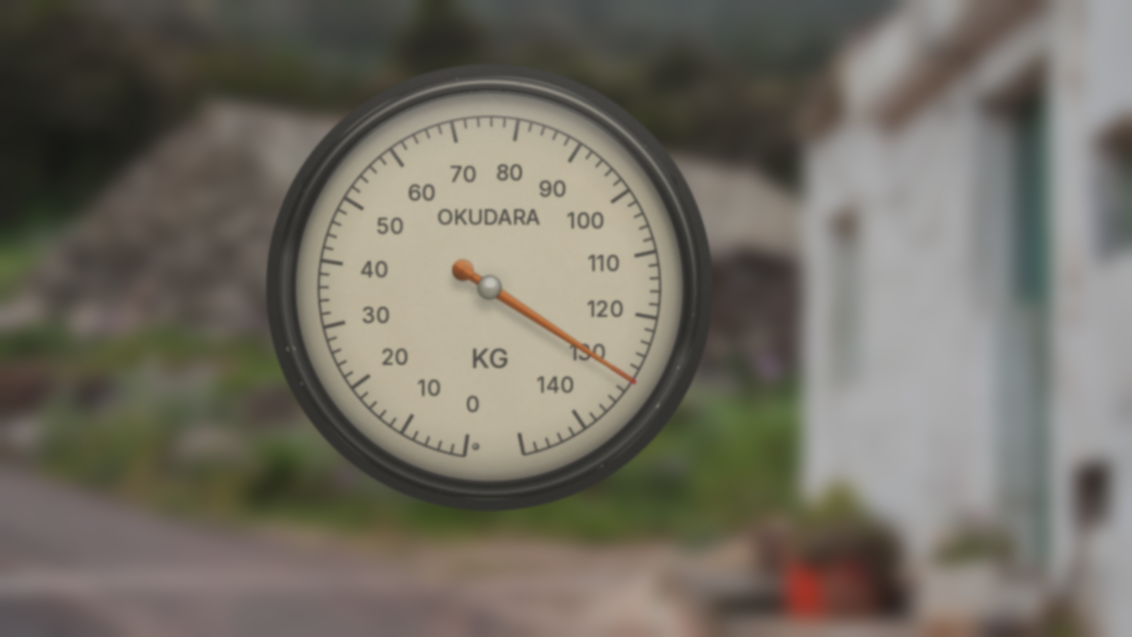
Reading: 130
